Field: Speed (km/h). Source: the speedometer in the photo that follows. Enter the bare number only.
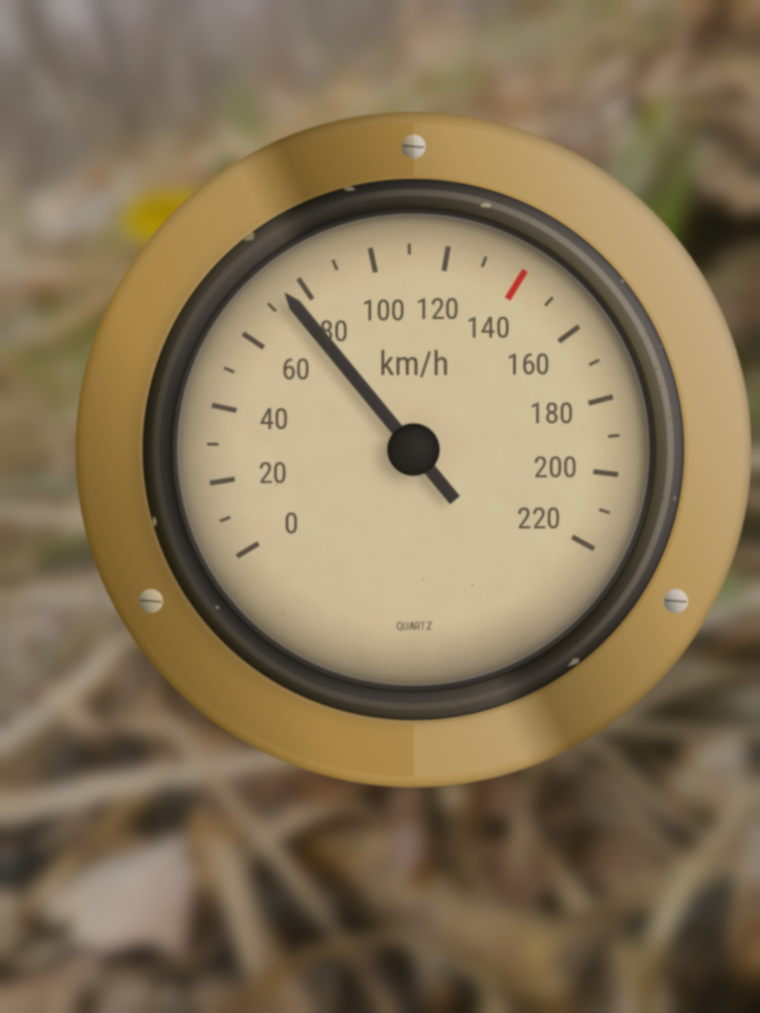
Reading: 75
